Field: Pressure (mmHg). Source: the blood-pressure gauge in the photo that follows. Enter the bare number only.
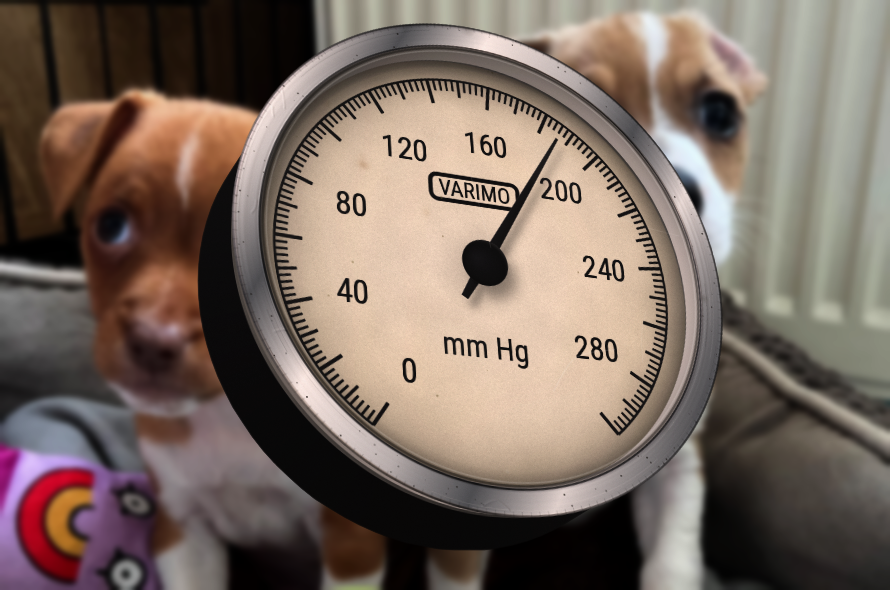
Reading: 186
